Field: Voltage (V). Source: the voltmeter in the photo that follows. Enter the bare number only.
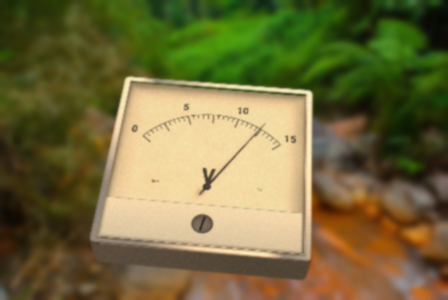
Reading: 12.5
